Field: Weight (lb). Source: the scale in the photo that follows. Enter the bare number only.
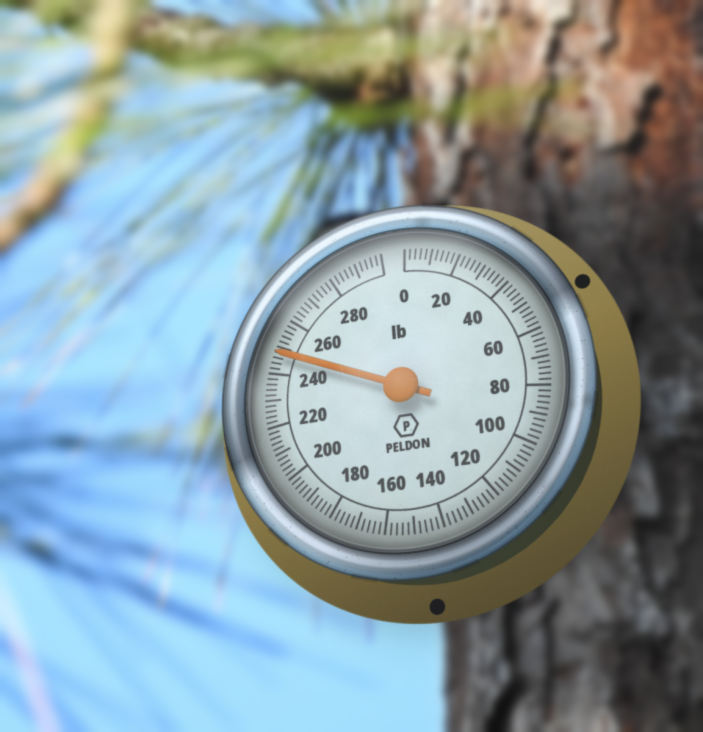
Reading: 248
